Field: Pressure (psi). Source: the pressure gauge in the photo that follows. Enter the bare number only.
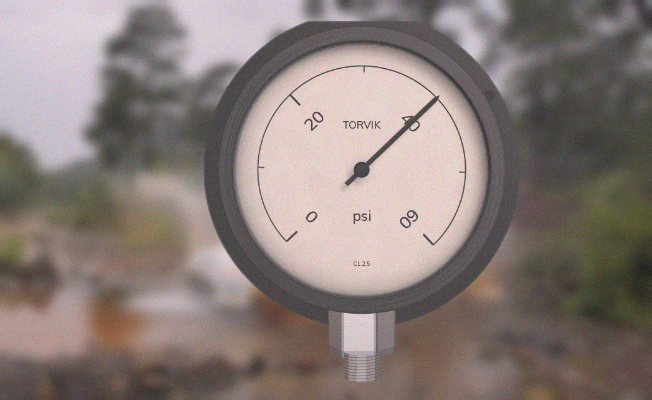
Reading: 40
